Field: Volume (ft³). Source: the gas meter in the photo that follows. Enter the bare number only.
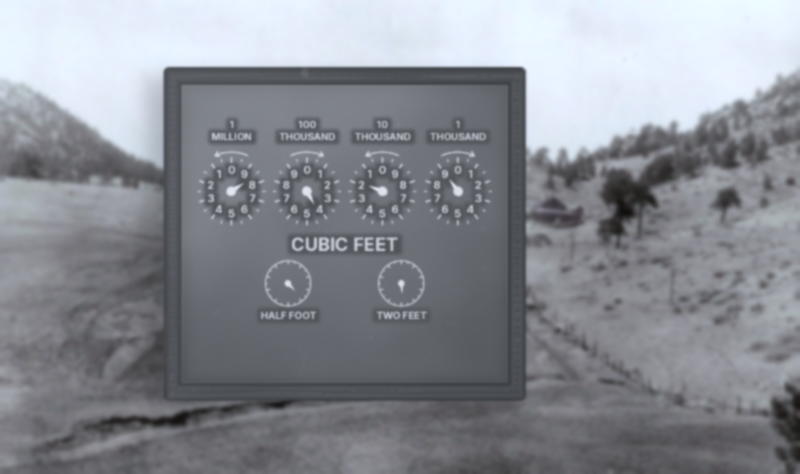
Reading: 841900
